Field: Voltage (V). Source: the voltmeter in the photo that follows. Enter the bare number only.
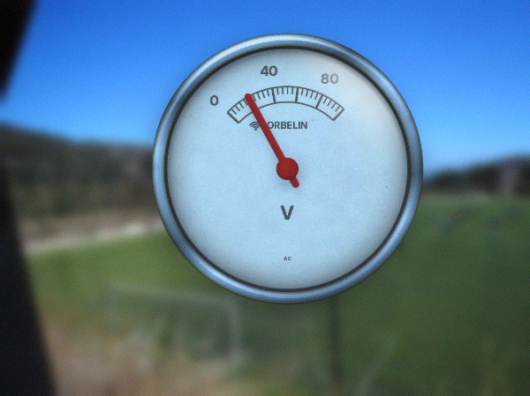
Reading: 20
